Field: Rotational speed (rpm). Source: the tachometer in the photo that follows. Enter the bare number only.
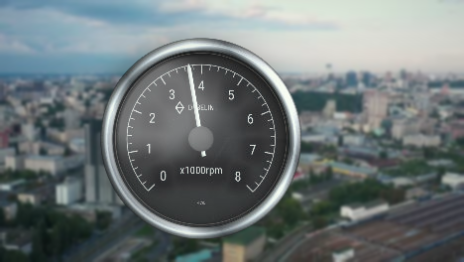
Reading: 3700
